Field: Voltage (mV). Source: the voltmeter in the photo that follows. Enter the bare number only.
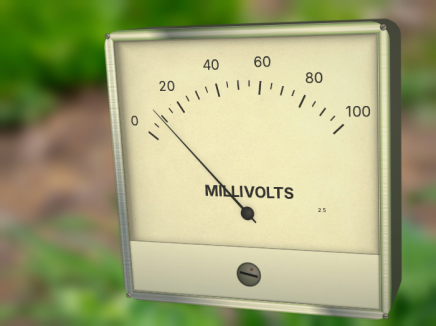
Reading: 10
